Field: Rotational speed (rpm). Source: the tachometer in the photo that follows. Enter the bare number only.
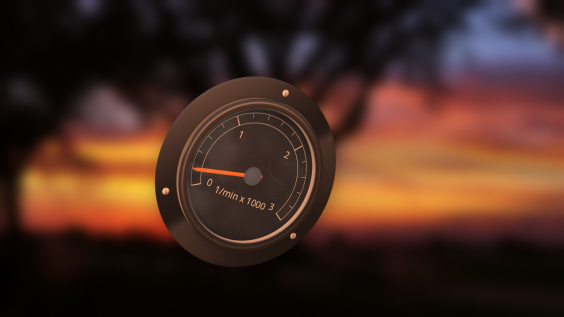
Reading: 200
